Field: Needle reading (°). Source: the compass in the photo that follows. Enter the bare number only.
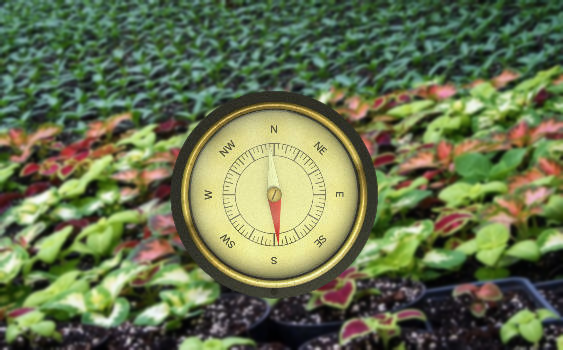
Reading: 175
